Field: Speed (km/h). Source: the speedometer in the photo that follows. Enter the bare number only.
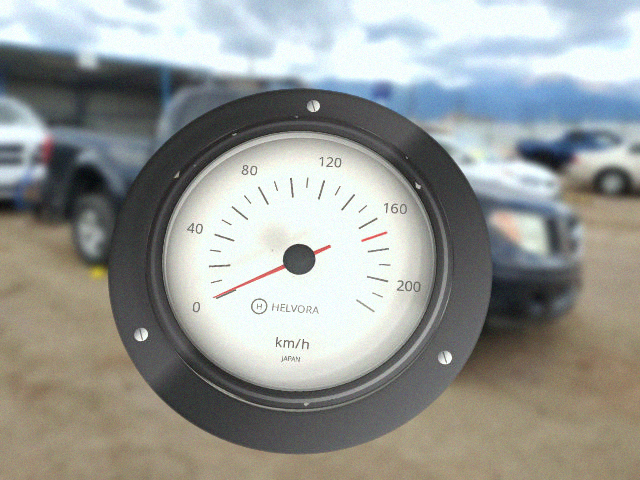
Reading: 0
